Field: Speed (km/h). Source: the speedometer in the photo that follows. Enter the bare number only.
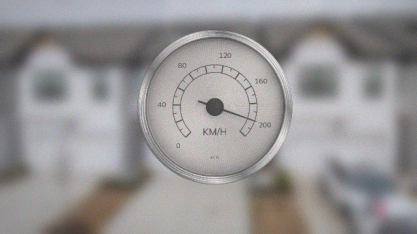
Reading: 200
